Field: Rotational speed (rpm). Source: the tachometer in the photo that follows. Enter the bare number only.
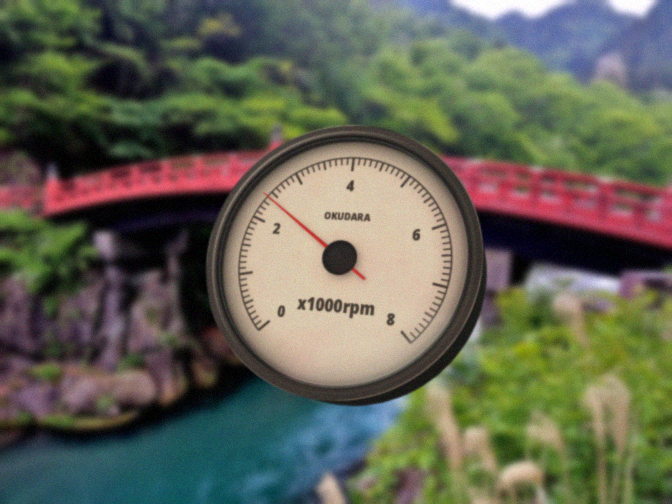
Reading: 2400
